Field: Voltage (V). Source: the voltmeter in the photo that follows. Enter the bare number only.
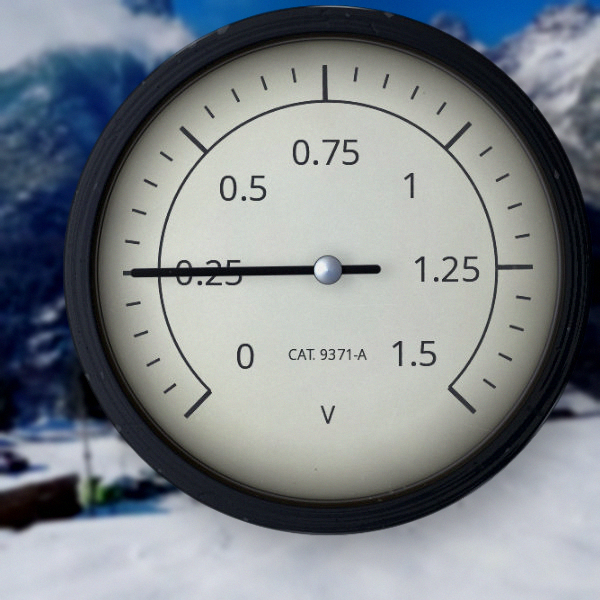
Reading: 0.25
